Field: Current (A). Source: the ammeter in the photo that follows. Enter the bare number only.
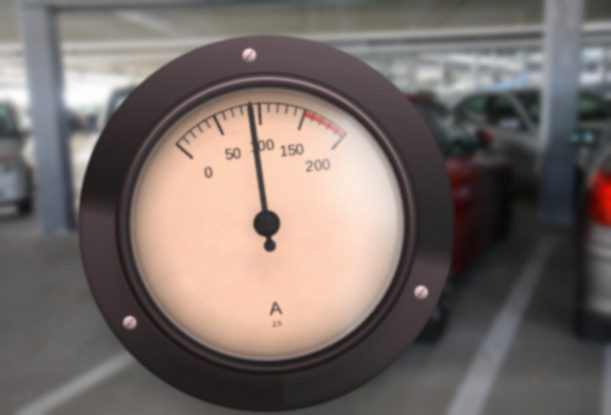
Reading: 90
